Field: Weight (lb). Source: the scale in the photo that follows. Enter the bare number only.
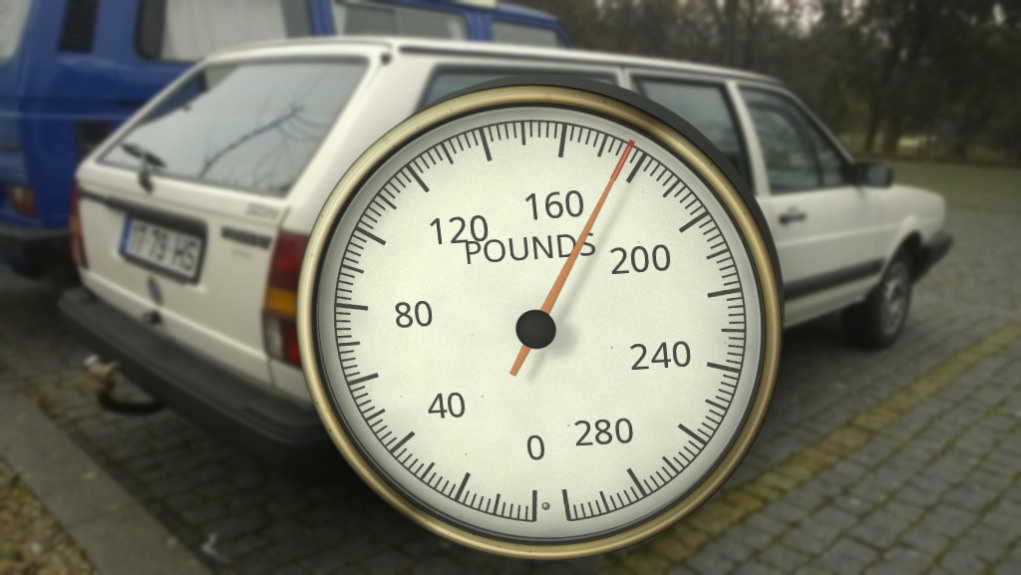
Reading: 176
